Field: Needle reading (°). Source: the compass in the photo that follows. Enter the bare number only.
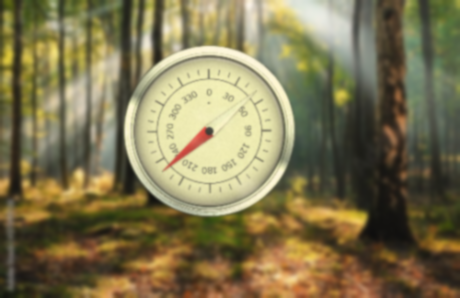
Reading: 230
